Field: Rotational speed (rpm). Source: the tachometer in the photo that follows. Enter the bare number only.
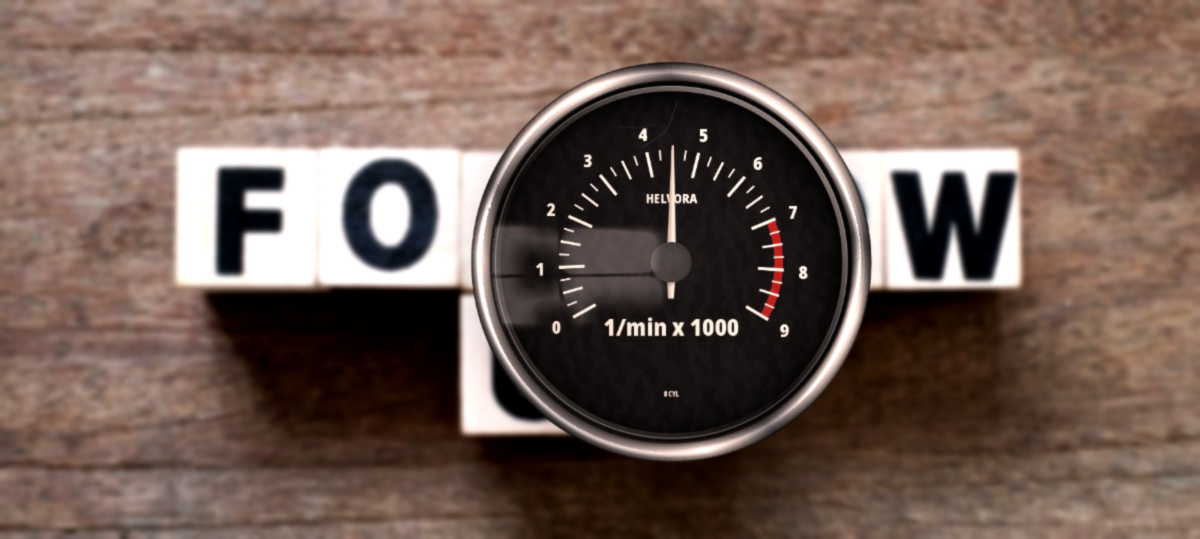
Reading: 4500
